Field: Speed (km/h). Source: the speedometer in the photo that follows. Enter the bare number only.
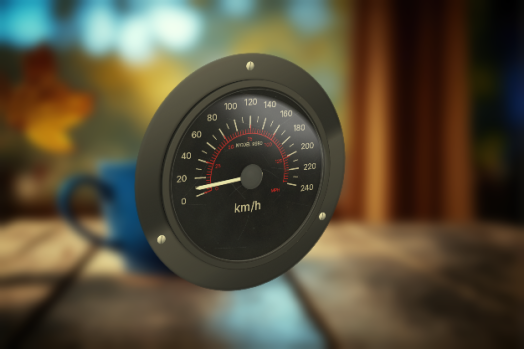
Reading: 10
